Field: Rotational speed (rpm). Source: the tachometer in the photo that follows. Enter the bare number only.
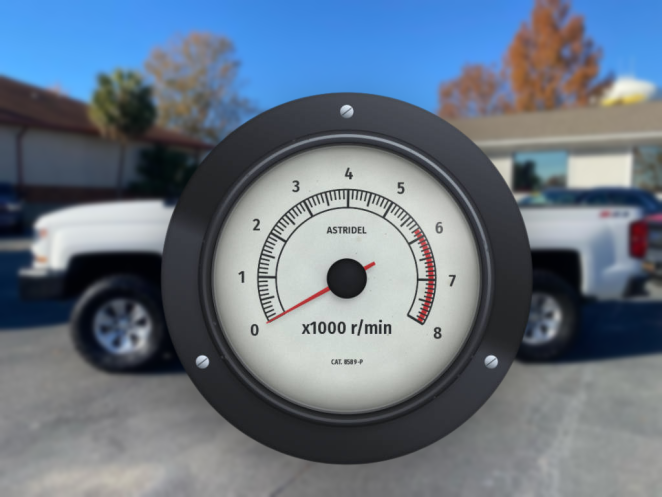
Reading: 0
